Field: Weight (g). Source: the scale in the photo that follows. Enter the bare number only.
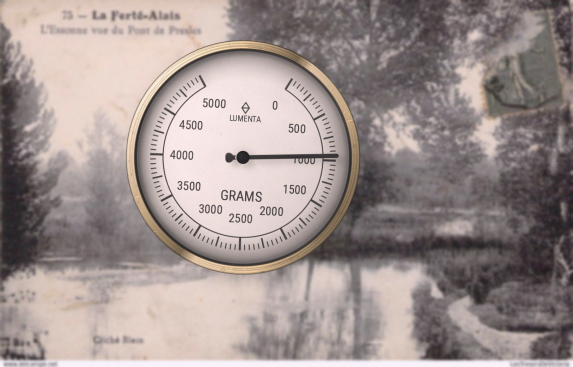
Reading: 950
